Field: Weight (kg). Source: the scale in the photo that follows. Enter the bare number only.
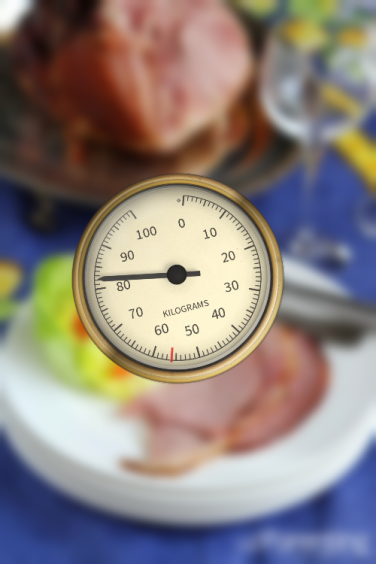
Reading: 82
